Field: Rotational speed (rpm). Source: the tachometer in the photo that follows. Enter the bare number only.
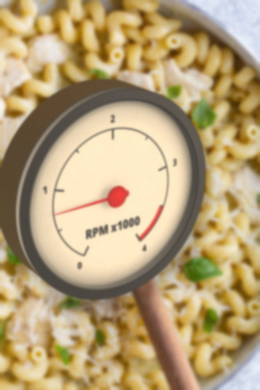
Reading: 750
